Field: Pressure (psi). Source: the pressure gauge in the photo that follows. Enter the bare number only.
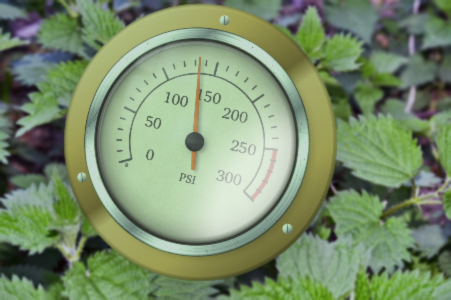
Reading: 135
